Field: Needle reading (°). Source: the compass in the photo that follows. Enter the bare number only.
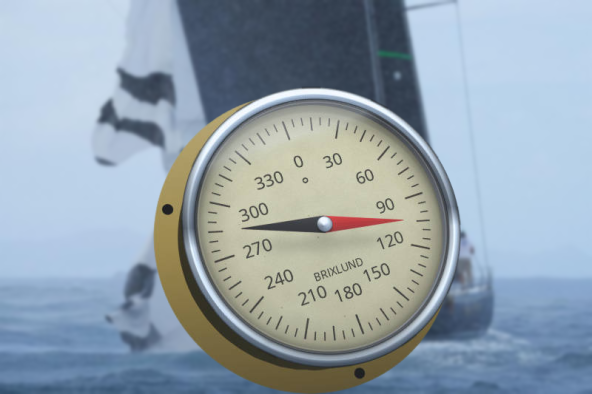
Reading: 105
